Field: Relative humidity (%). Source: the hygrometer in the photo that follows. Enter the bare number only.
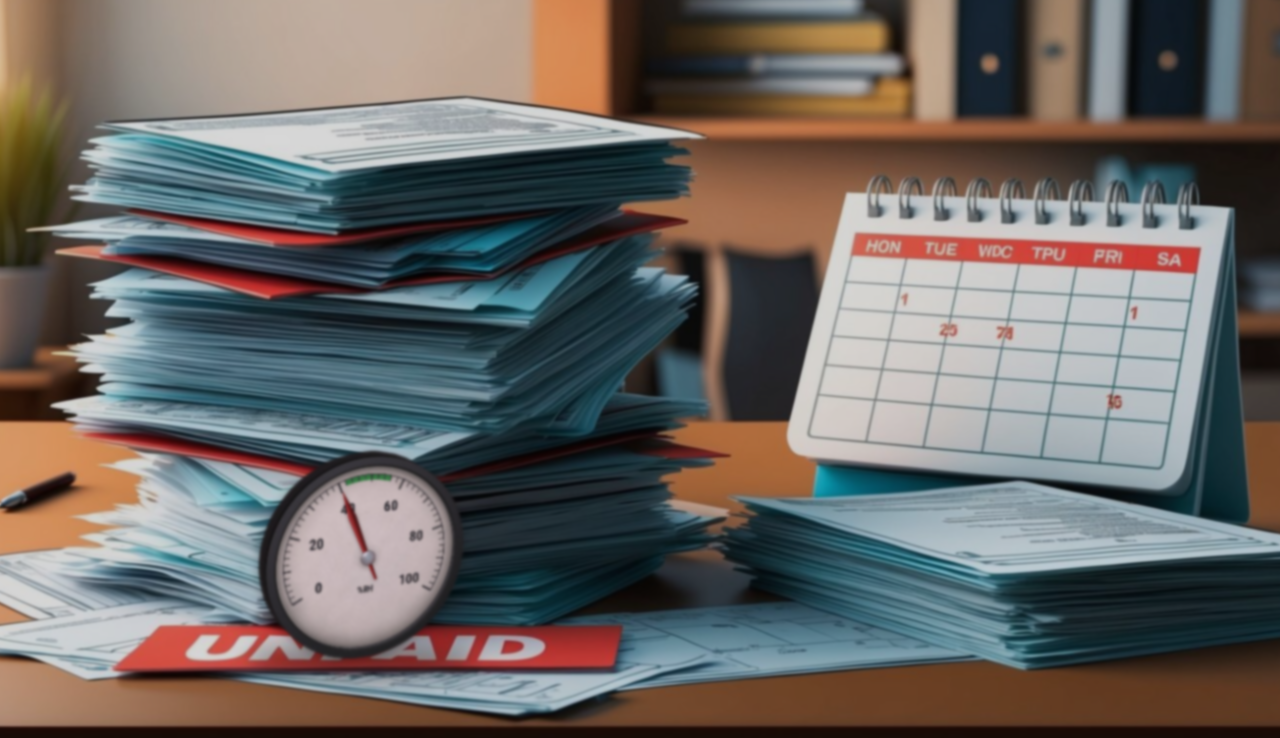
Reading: 40
